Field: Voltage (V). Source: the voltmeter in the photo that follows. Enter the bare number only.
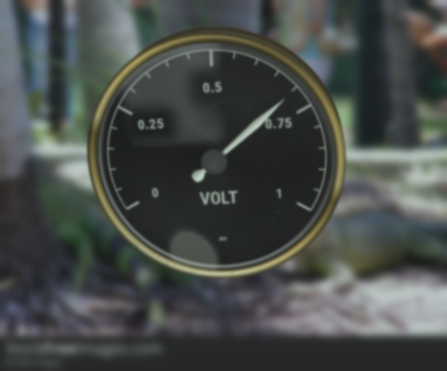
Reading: 0.7
